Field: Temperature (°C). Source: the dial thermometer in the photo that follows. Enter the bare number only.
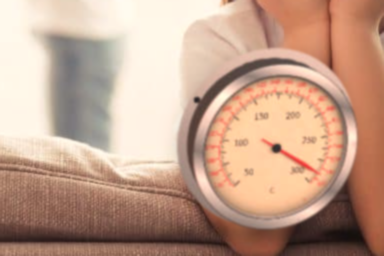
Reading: 287.5
